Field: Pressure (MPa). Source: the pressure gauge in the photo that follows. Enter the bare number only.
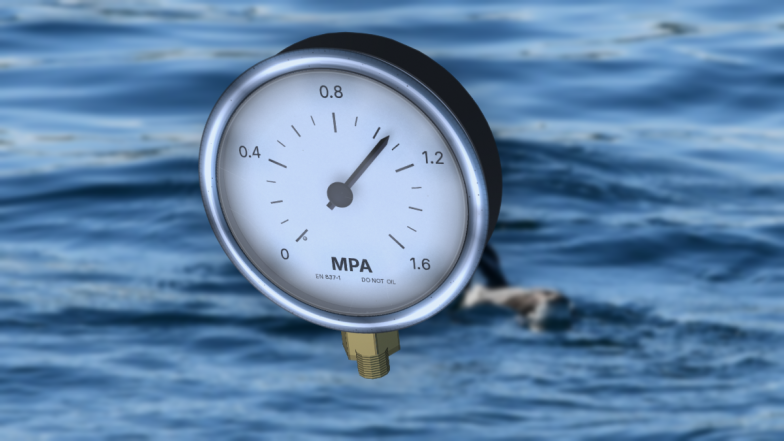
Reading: 1.05
